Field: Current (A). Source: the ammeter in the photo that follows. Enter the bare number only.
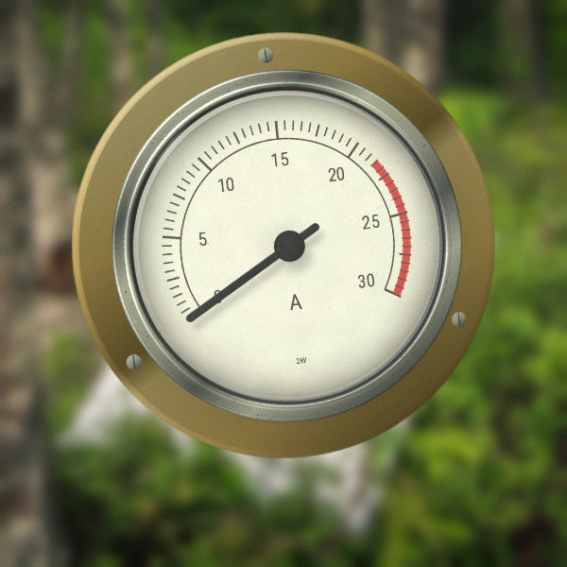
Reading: 0
